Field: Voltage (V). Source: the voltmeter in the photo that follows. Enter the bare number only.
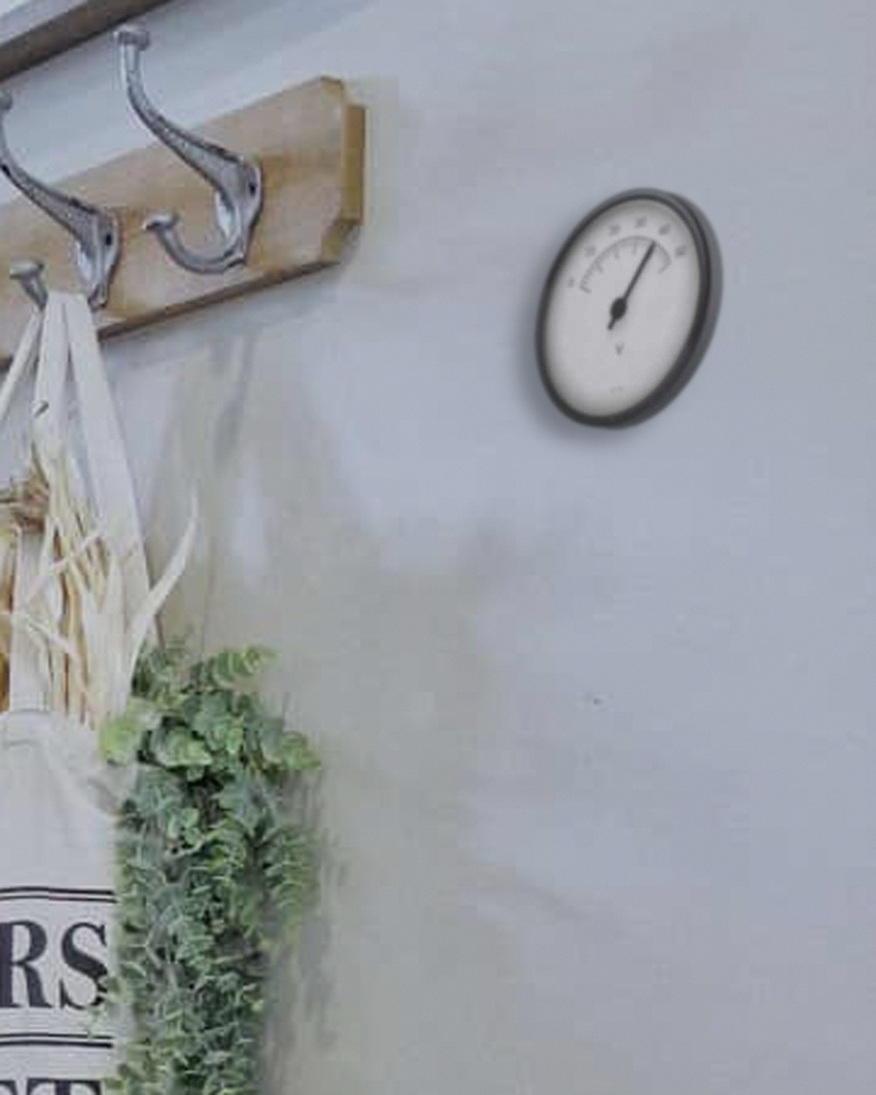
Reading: 40
